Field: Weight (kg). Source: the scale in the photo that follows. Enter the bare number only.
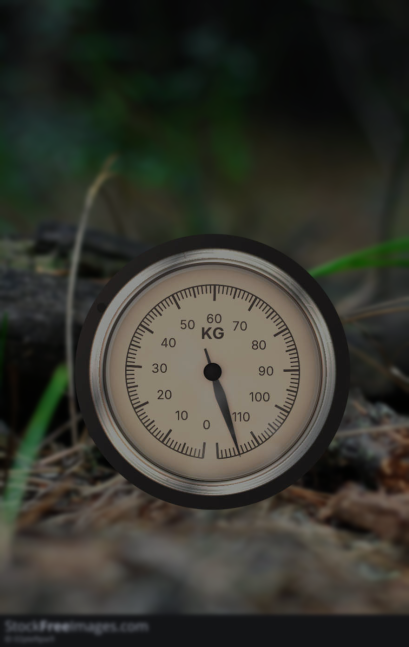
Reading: 115
